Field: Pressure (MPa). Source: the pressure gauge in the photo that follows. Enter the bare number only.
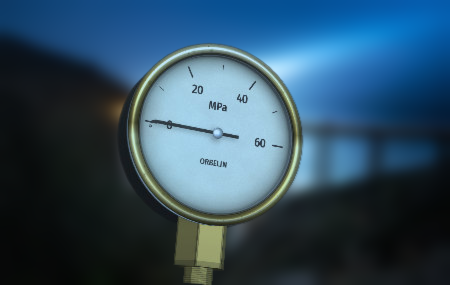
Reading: 0
